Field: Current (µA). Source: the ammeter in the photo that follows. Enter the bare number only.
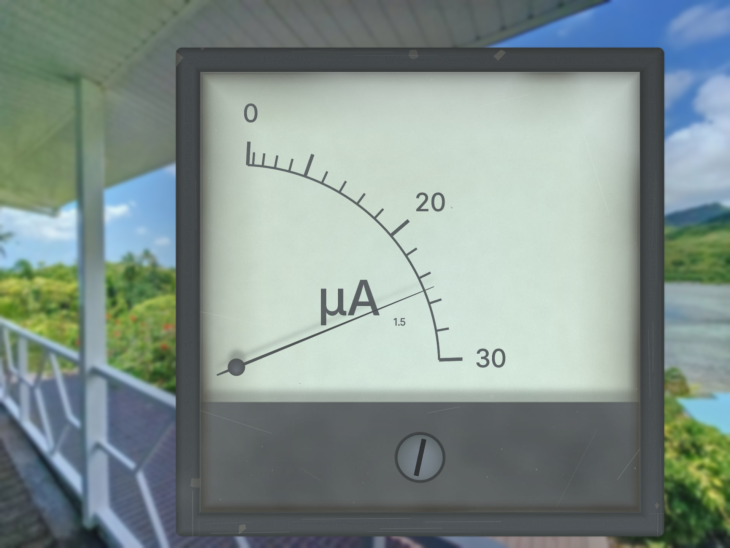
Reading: 25
